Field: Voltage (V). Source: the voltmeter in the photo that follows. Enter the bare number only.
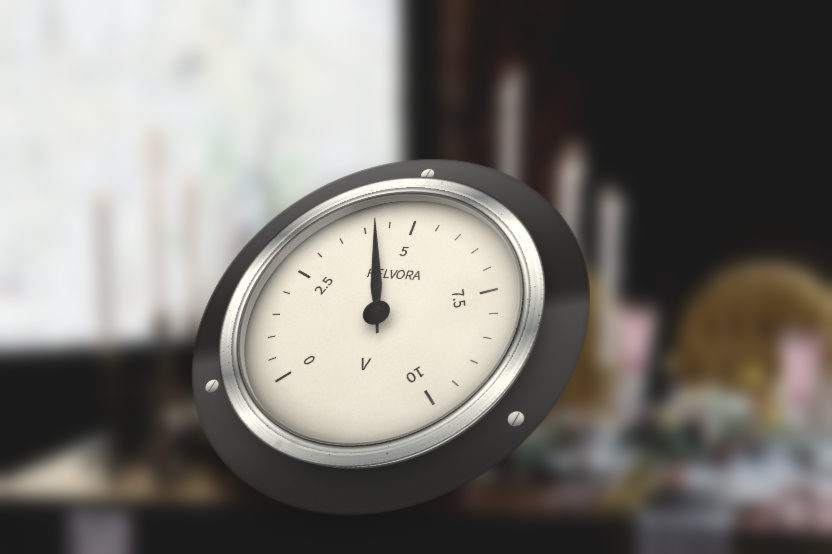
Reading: 4.25
